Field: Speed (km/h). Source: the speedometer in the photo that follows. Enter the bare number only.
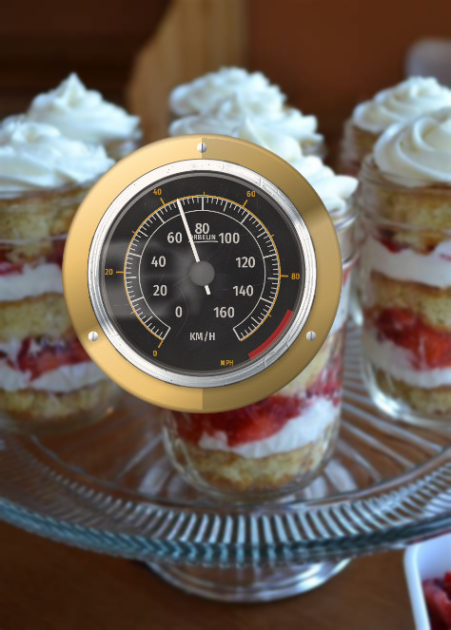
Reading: 70
